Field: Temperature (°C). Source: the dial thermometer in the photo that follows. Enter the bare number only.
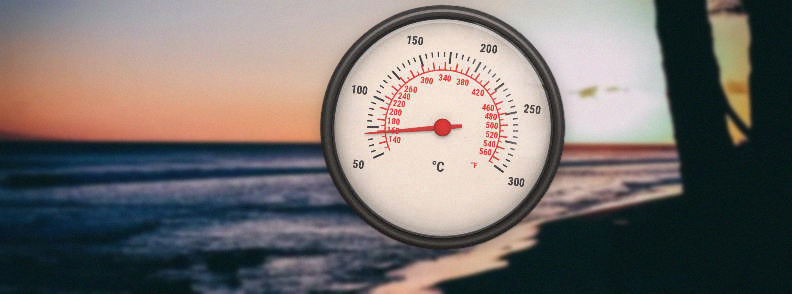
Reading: 70
